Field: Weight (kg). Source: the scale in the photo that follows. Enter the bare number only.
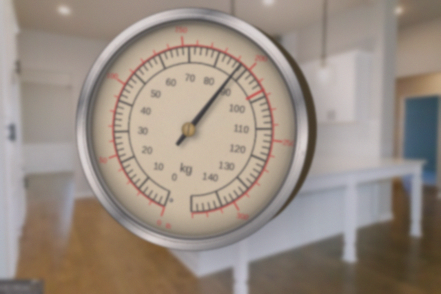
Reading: 88
